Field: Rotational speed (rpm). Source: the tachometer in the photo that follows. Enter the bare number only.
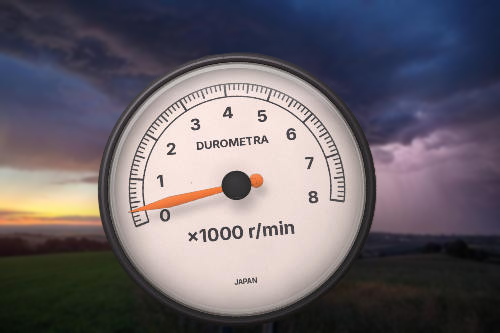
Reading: 300
